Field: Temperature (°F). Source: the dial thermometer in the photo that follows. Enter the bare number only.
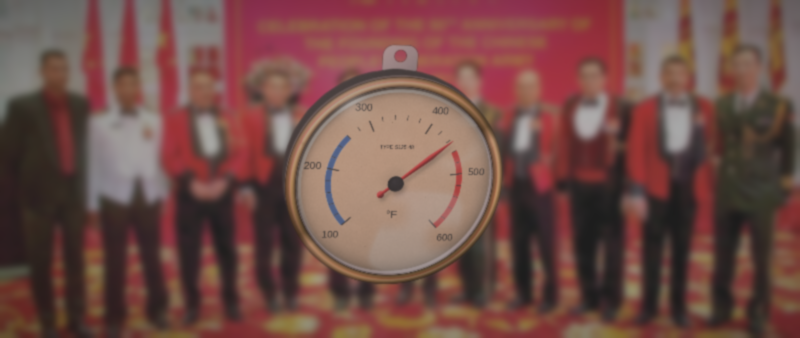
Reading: 440
